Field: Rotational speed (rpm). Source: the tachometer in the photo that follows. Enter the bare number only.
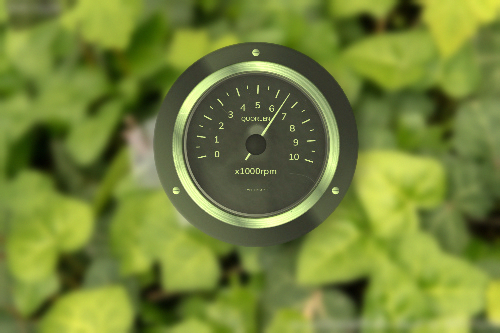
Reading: 6500
